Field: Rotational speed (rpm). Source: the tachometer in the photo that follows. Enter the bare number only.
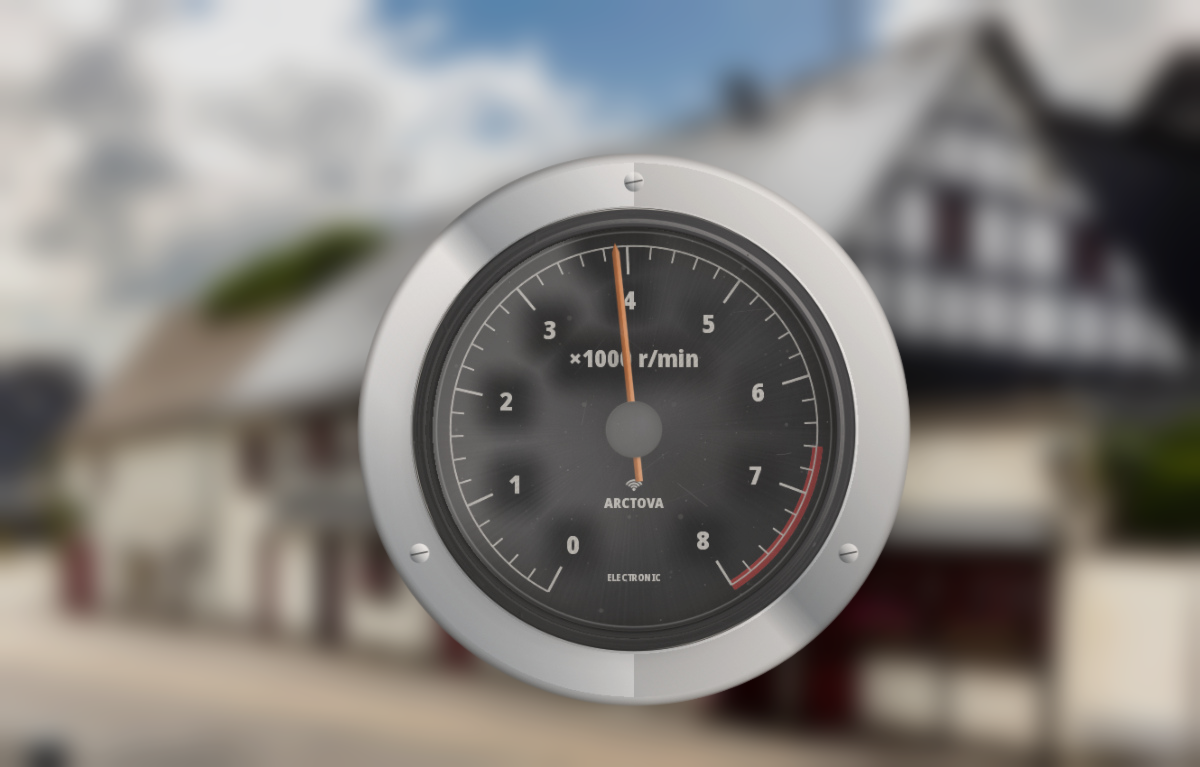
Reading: 3900
